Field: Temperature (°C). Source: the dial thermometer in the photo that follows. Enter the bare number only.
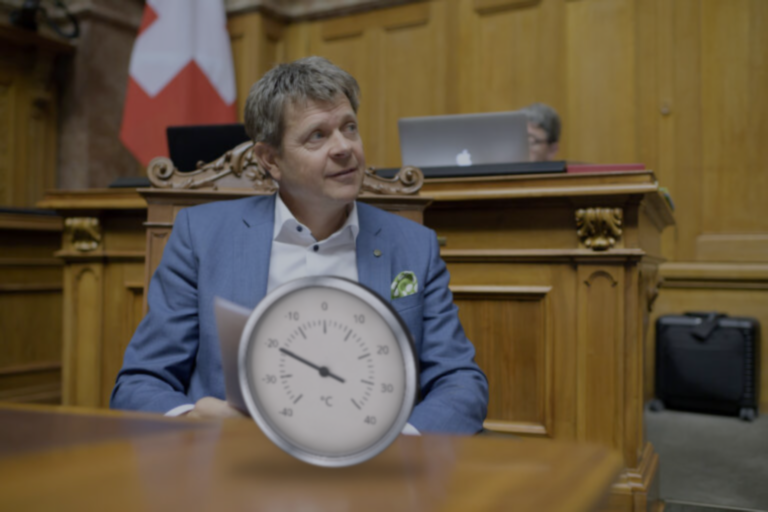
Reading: -20
